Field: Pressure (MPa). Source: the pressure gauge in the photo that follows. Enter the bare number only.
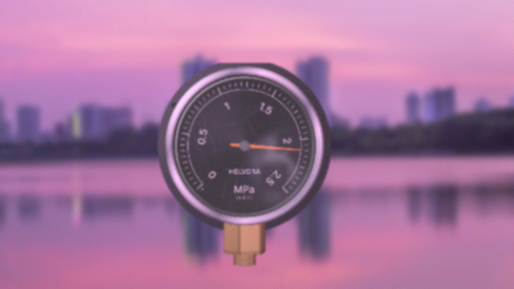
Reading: 2.1
